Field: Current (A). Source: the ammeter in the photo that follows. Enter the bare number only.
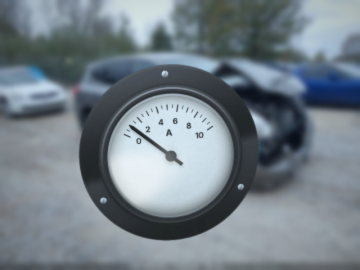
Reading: 1
